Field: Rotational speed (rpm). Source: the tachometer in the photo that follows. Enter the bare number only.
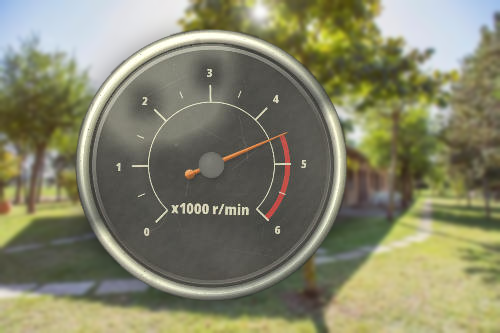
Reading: 4500
